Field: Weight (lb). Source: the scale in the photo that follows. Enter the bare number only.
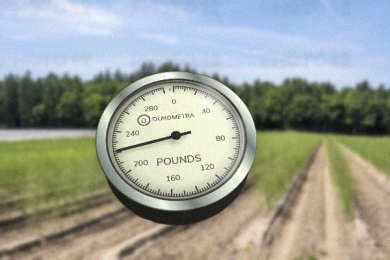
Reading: 220
